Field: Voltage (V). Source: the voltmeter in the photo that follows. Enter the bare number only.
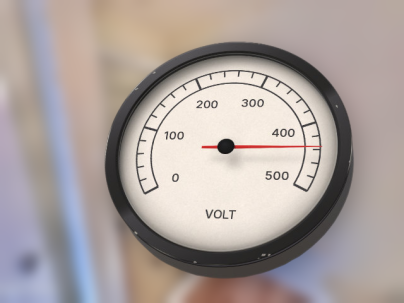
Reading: 440
